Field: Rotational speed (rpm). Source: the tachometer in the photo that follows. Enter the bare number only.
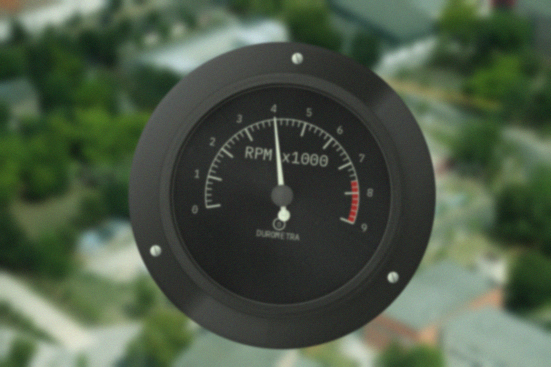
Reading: 4000
